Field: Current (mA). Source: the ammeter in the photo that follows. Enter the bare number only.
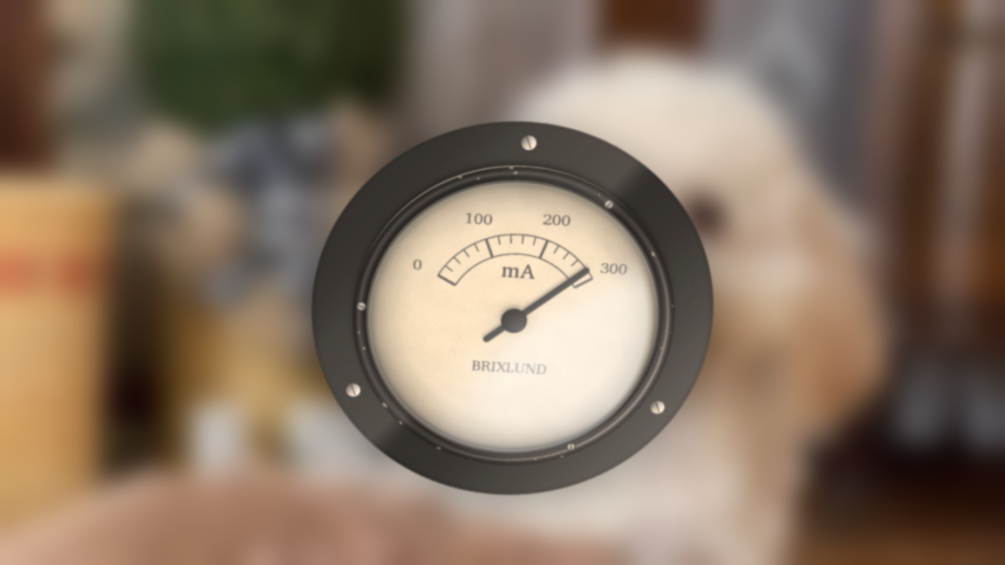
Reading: 280
